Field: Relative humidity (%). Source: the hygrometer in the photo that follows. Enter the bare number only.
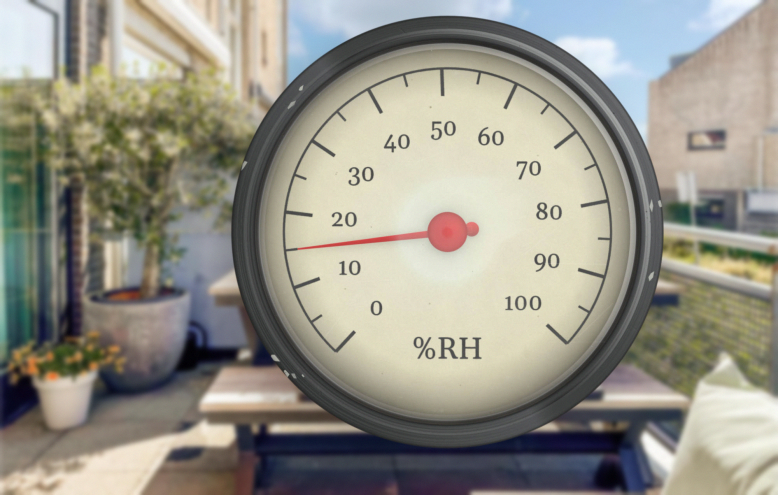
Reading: 15
